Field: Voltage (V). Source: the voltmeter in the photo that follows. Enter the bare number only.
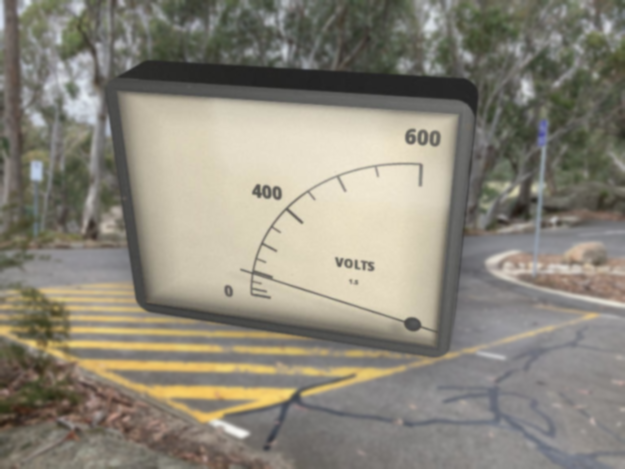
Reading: 200
